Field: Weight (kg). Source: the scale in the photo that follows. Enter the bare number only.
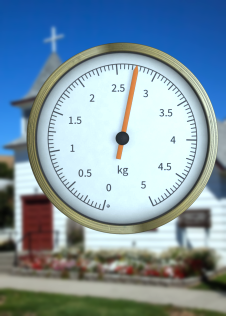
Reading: 2.75
